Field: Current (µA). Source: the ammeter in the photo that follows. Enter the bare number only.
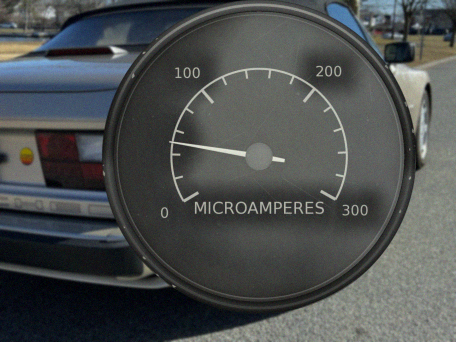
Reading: 50
